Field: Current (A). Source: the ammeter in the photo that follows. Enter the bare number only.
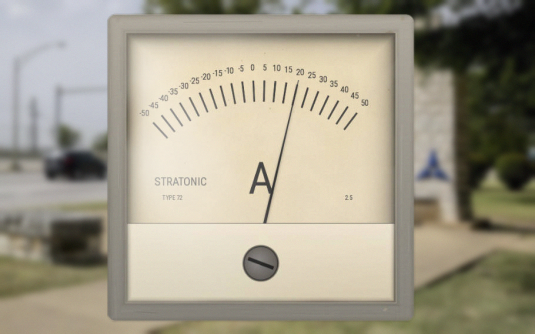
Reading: 20
